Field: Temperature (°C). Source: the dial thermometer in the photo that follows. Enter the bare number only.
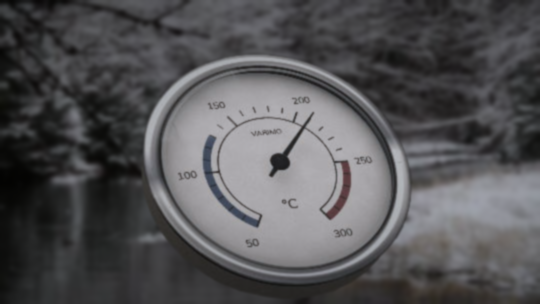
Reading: 210
